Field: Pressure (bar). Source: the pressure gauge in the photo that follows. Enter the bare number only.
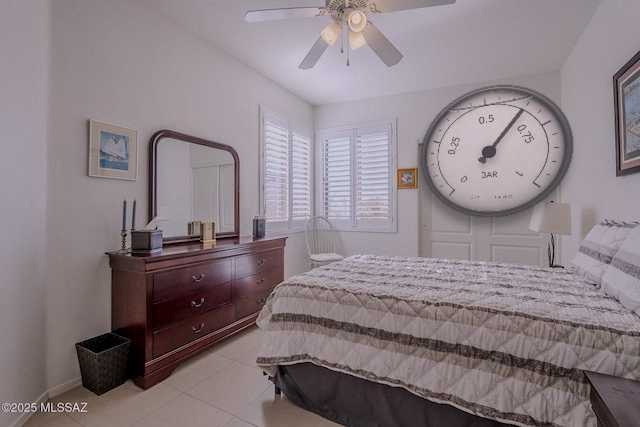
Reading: 0.65
